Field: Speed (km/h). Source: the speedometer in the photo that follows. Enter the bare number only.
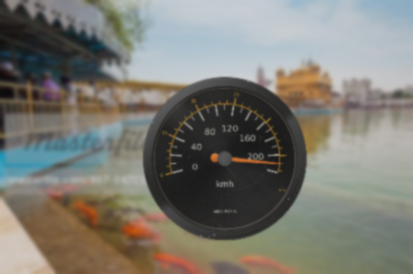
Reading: 210
